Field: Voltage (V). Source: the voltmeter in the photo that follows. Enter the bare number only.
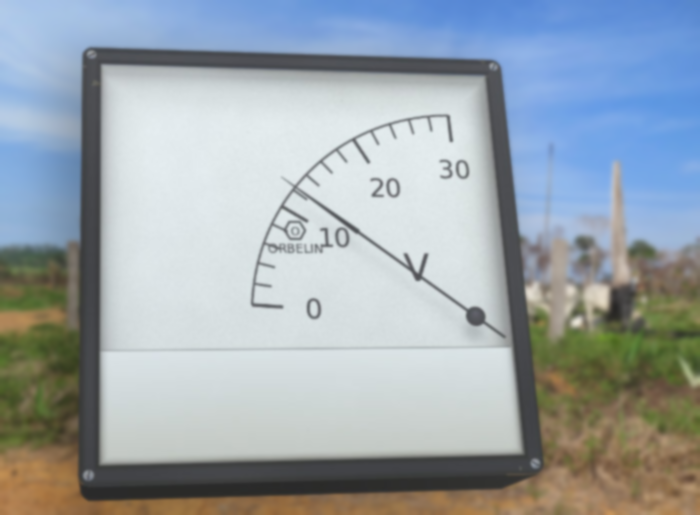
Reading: 12
